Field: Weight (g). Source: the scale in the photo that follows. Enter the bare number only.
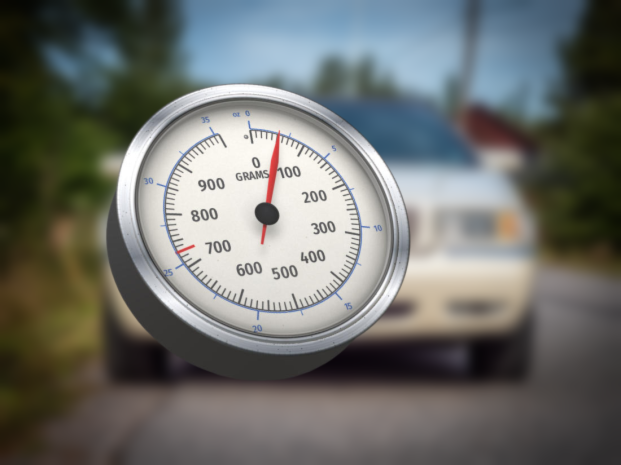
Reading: 50
